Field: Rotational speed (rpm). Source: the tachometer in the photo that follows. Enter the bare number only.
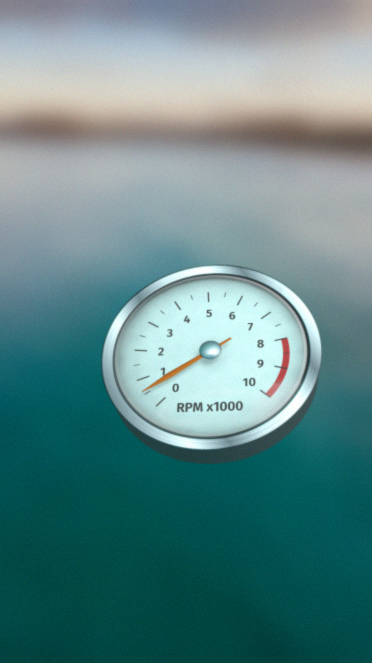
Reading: 500
